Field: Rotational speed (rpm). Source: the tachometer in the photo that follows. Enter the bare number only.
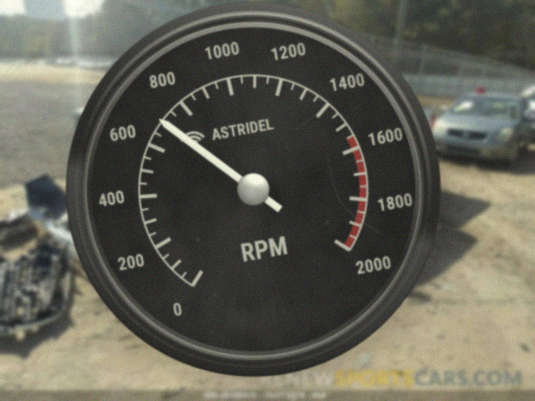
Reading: 700
